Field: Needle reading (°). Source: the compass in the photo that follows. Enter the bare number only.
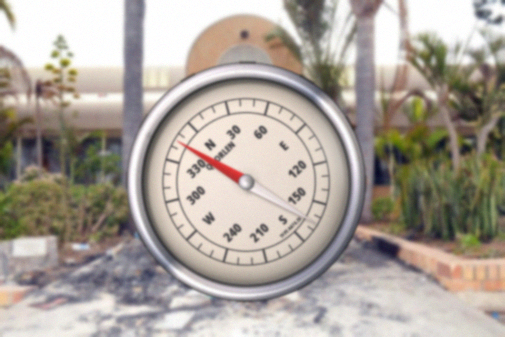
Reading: 345
